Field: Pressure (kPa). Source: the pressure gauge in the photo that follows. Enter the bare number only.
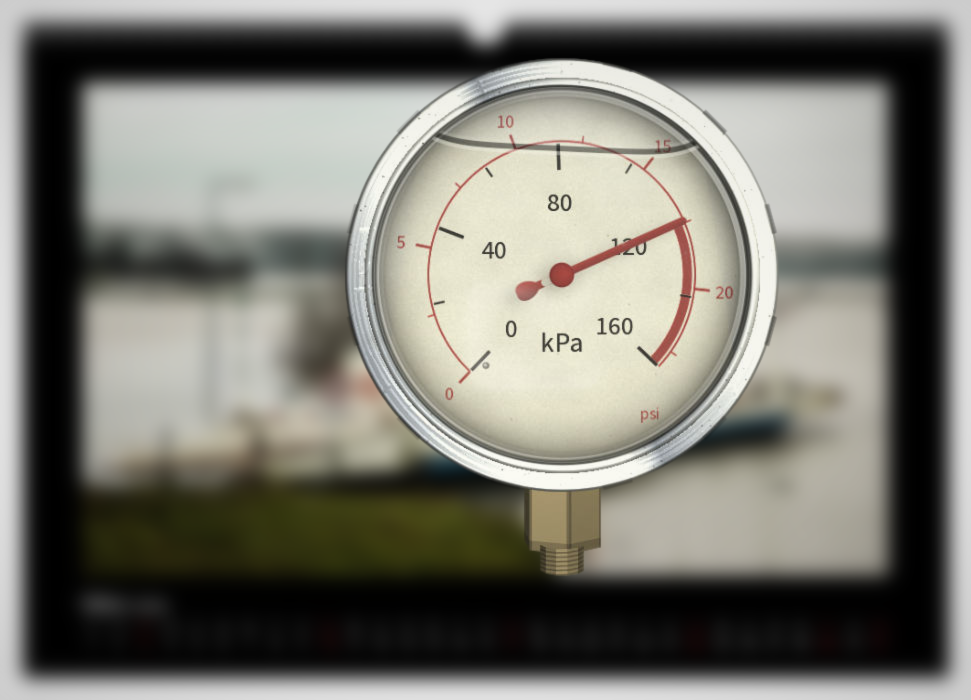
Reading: 120
